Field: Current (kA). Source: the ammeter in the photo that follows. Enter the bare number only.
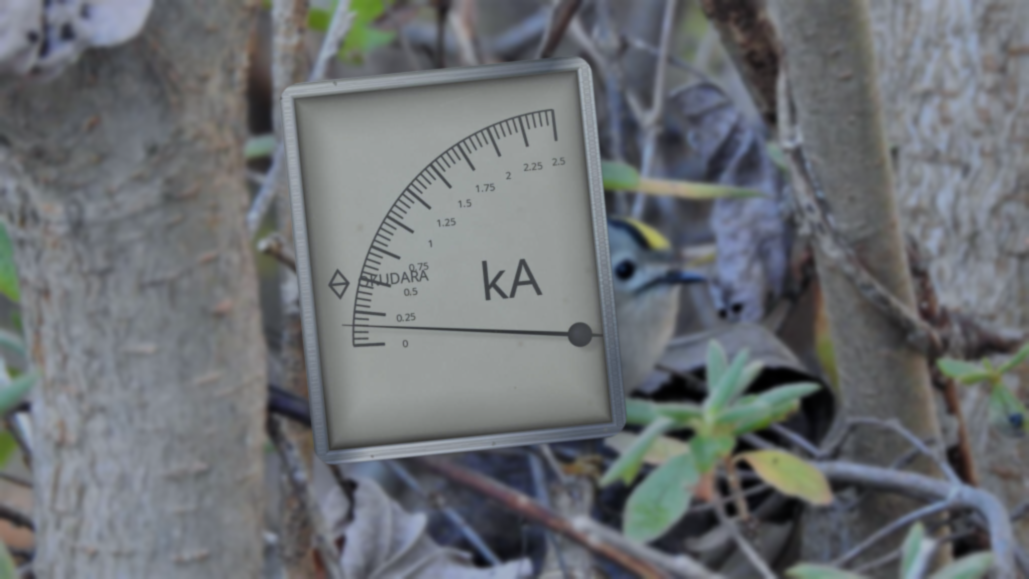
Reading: 0.15
